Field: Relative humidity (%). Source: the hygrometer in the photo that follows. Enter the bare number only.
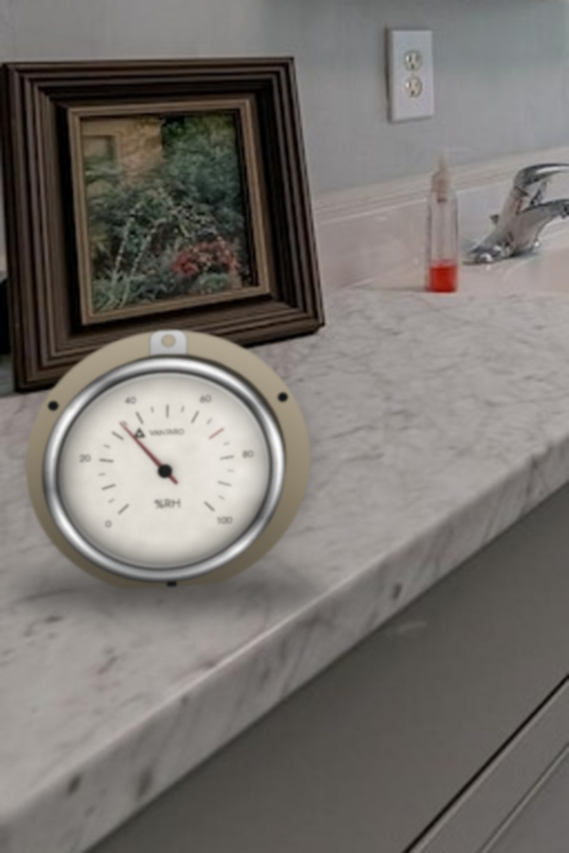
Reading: 35
